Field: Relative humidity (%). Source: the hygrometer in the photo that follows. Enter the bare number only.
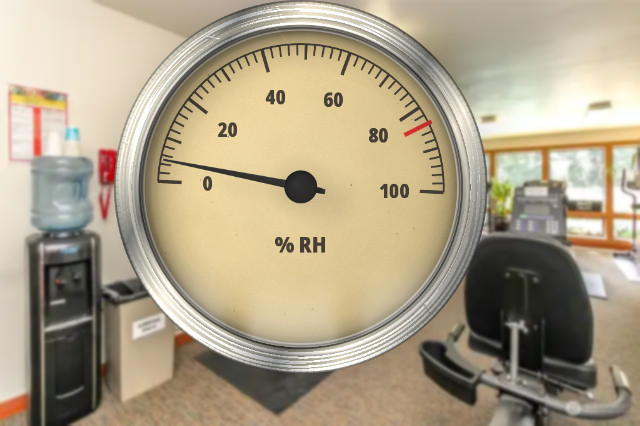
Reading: 5
